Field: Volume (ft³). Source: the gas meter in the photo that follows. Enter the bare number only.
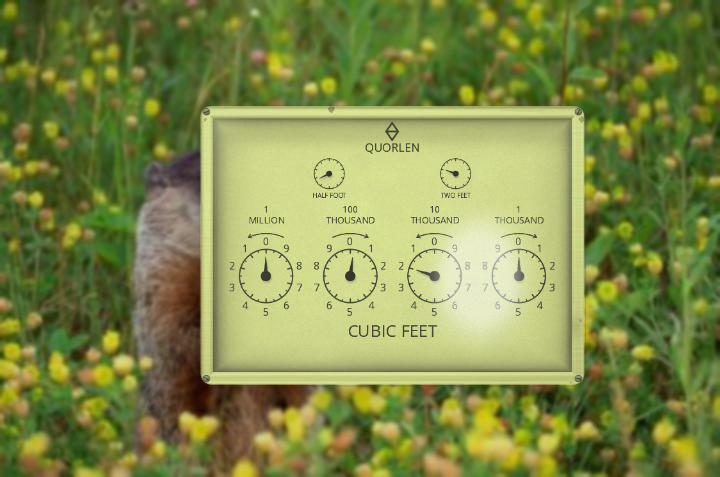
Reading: 2000
